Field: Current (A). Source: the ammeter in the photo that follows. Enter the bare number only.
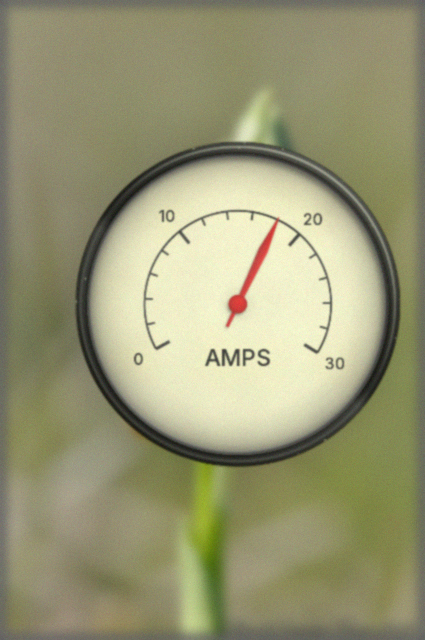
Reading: 18
